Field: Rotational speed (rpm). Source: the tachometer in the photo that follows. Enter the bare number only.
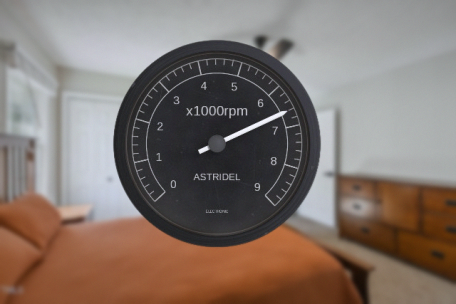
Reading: 6600
